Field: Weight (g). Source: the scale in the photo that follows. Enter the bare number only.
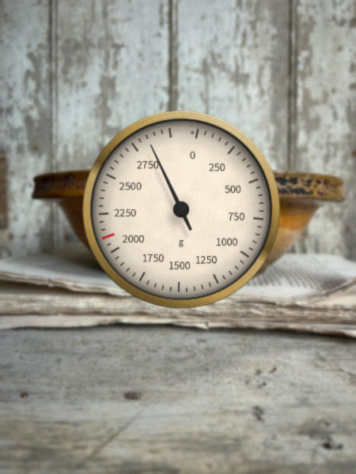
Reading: 2850
